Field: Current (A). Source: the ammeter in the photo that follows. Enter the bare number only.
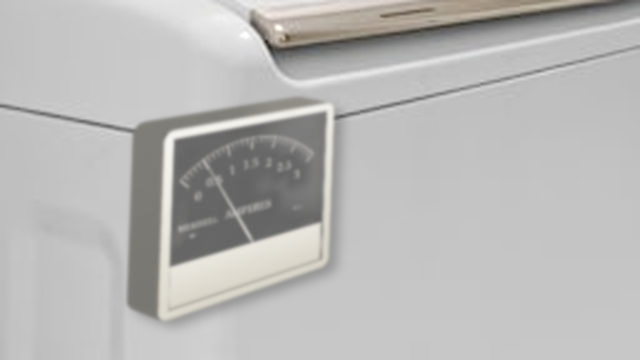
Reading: 0.5
